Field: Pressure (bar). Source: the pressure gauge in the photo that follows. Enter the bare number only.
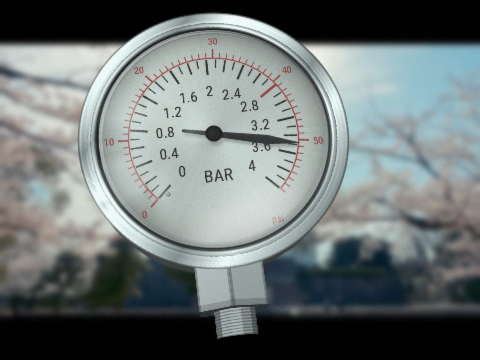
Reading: 3.5
